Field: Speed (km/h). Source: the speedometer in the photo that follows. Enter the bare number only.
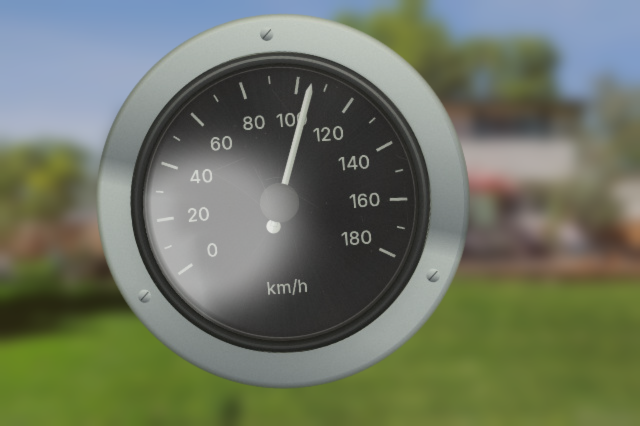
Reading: 105
